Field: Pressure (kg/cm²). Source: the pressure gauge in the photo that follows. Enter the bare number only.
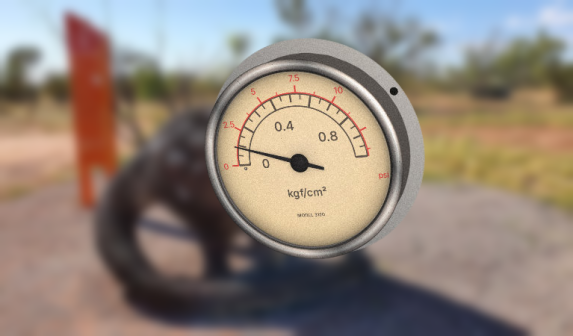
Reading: 0.1
